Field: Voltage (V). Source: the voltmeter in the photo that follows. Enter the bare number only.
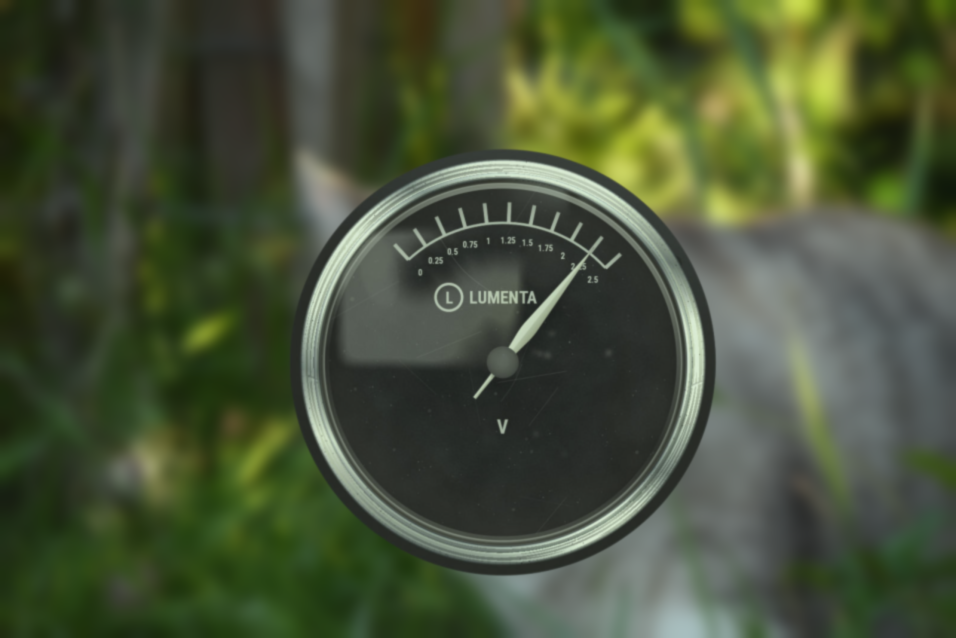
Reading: 2.25
